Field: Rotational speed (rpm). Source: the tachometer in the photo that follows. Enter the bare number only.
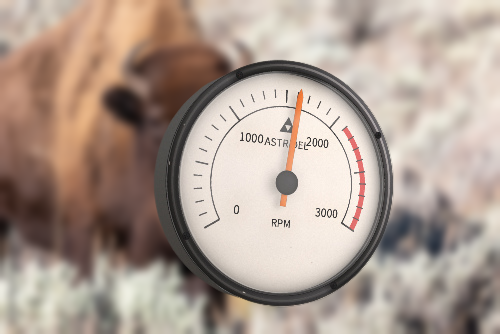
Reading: 1600
